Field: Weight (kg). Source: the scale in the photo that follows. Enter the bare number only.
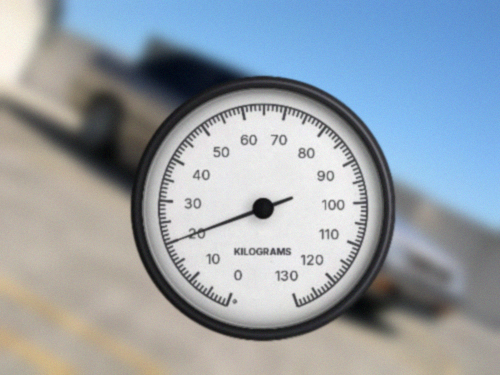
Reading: 20
